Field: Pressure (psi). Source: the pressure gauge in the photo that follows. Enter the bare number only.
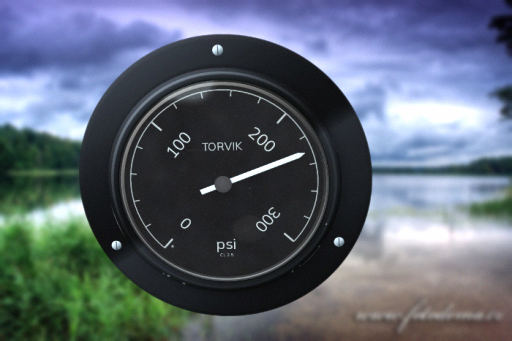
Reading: 230
